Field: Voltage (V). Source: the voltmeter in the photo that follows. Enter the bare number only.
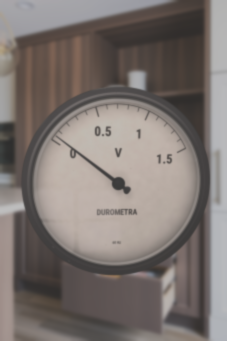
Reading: 0.05
